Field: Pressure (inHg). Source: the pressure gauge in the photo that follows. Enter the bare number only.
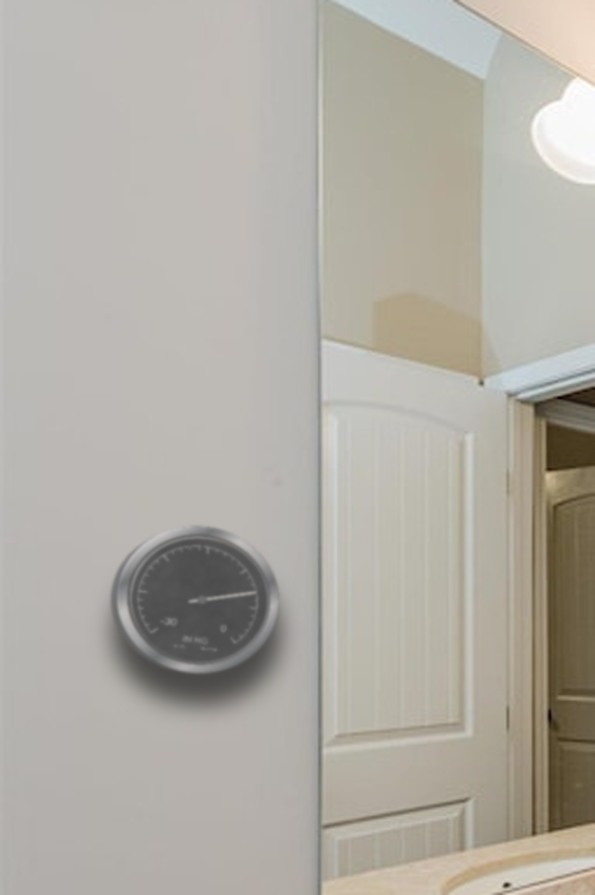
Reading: -7
